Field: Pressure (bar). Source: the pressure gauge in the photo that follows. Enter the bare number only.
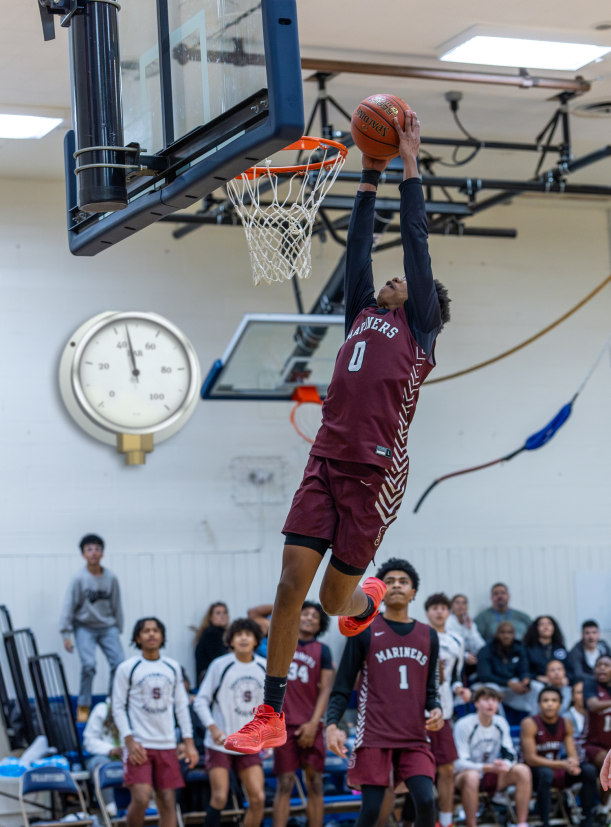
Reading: 45
